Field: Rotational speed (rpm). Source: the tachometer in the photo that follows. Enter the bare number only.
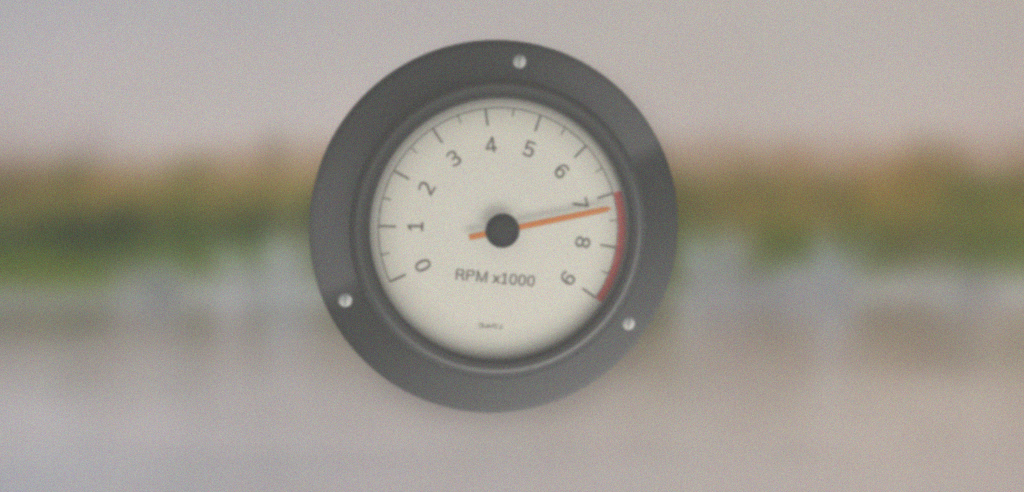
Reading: 7250
